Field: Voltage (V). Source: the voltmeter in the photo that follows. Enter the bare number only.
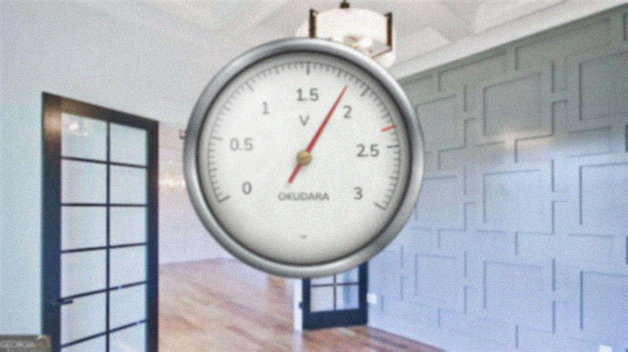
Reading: 1.85
